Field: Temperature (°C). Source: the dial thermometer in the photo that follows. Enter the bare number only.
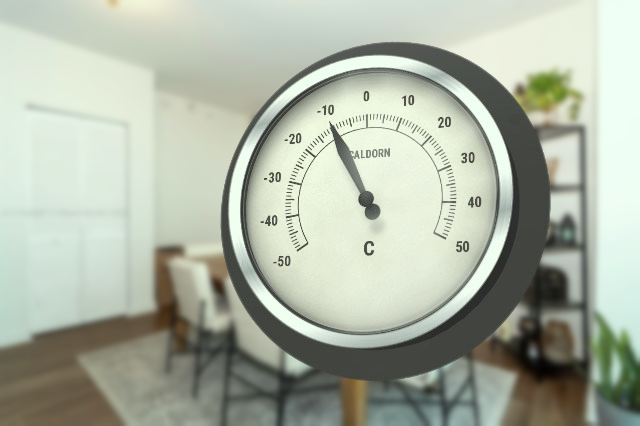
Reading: -10
